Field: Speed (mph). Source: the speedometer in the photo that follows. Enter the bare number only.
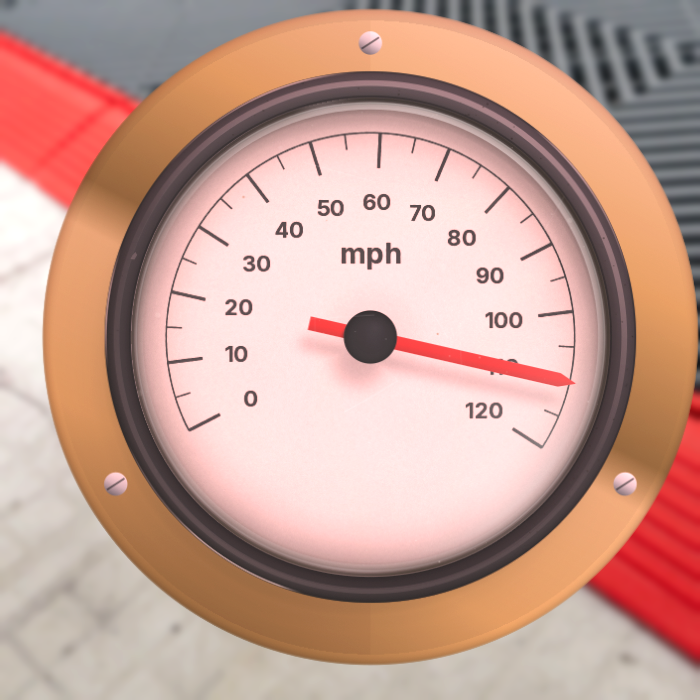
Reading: 110
